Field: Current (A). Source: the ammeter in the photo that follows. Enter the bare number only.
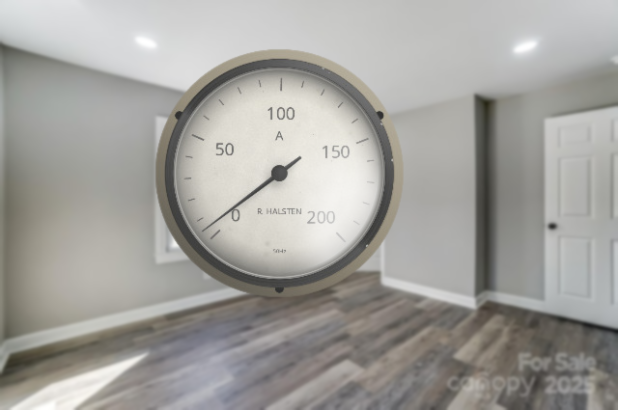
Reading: 5
